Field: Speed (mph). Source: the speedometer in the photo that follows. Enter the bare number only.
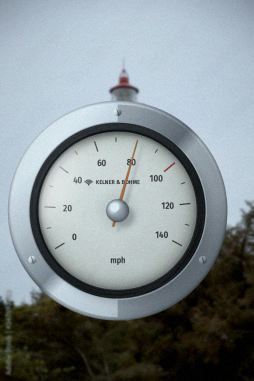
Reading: 80
